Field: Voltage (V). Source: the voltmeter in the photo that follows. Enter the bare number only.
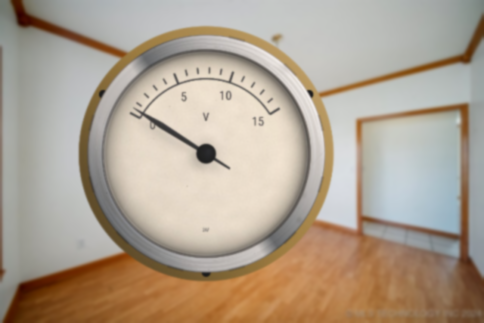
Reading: 0.5
